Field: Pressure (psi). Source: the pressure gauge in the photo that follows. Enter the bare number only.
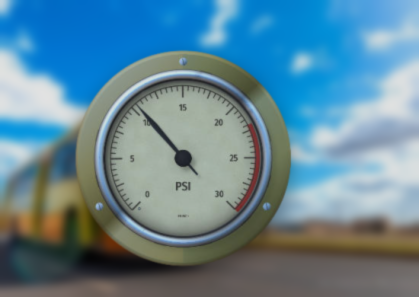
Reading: 10.5
